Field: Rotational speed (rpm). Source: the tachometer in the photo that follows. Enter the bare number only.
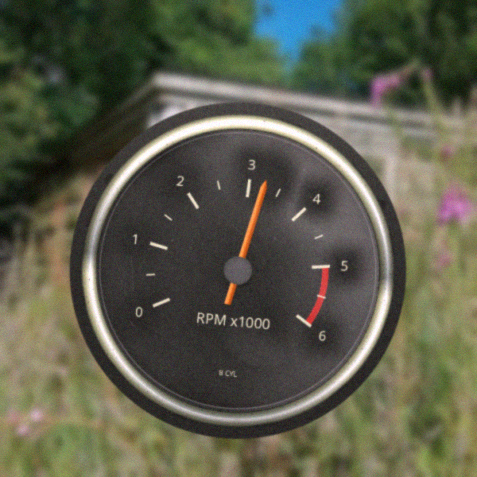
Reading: 3250
